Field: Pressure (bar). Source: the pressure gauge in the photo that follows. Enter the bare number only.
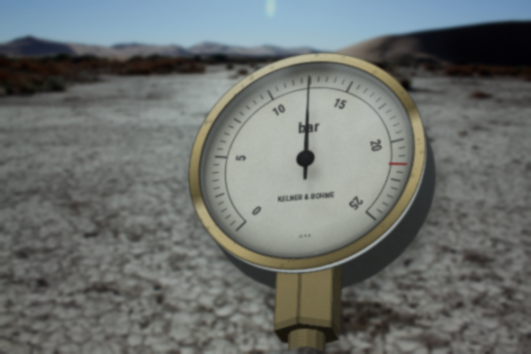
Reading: 12.5
